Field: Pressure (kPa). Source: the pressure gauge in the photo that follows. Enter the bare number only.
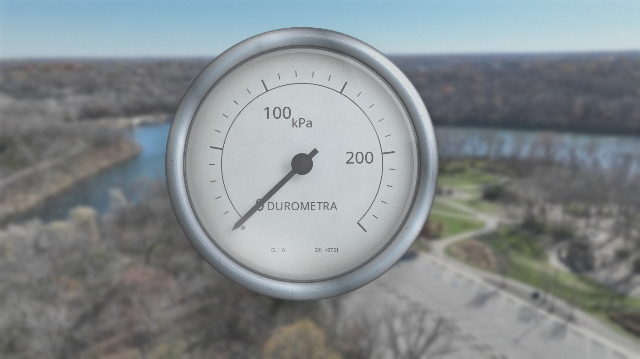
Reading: 0
